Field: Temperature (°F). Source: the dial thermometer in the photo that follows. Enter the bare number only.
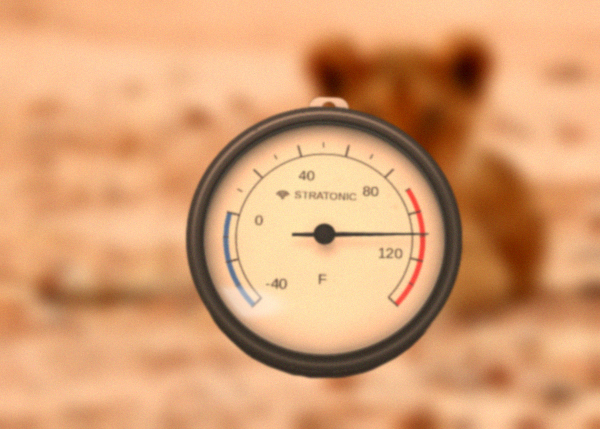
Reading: 110
